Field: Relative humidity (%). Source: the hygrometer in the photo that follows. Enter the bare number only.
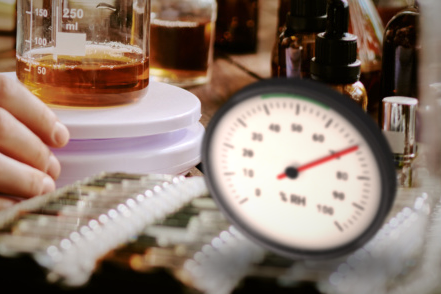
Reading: 70
